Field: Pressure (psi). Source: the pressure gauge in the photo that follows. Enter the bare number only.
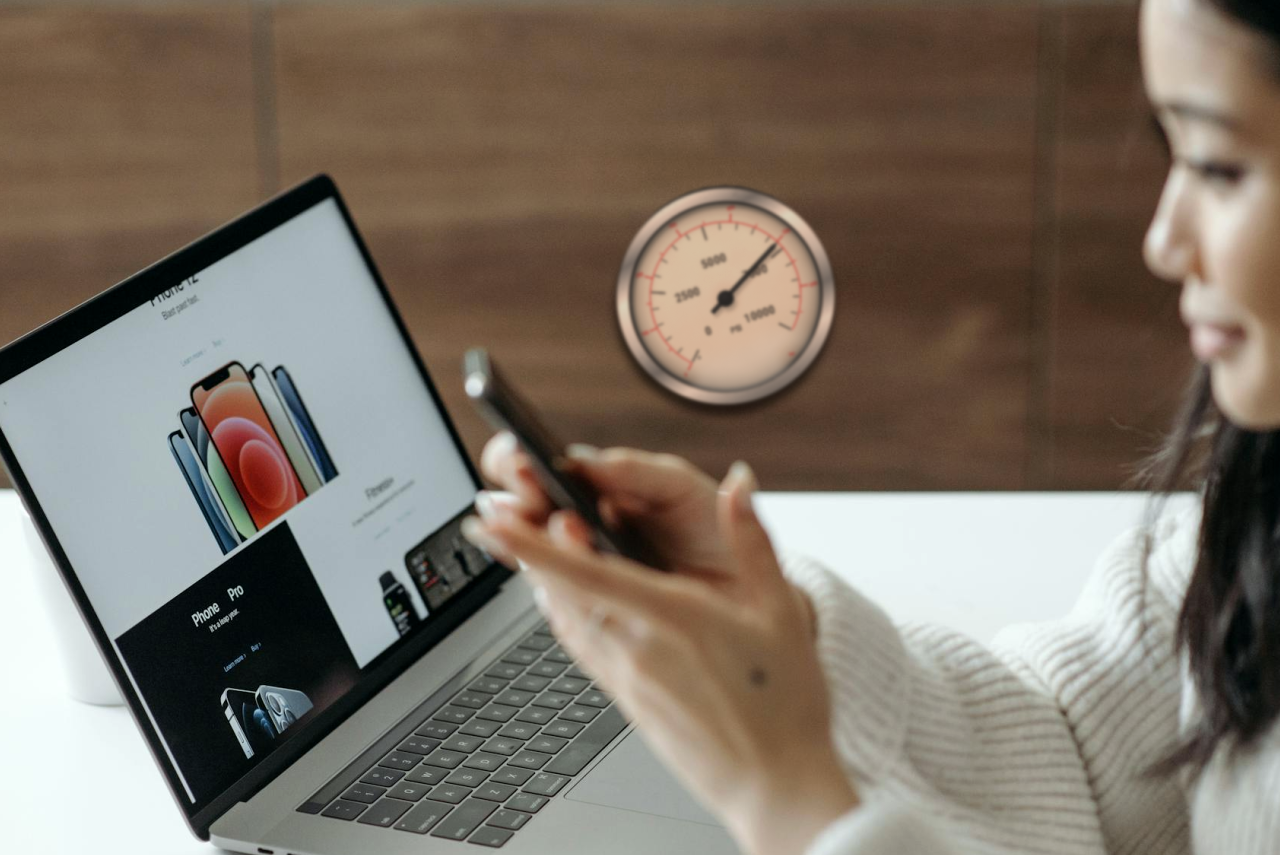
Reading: 7250
